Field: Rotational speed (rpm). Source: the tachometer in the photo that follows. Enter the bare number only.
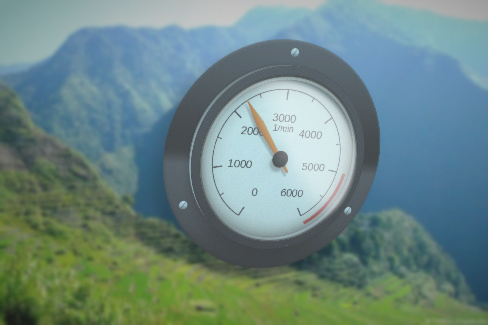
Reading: 2250
